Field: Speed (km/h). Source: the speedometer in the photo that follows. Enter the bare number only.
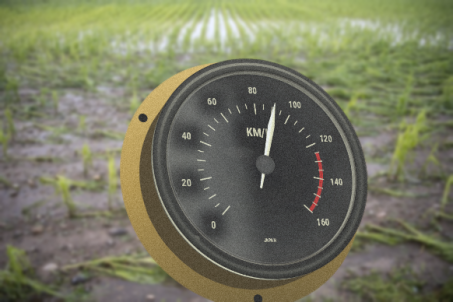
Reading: 90
